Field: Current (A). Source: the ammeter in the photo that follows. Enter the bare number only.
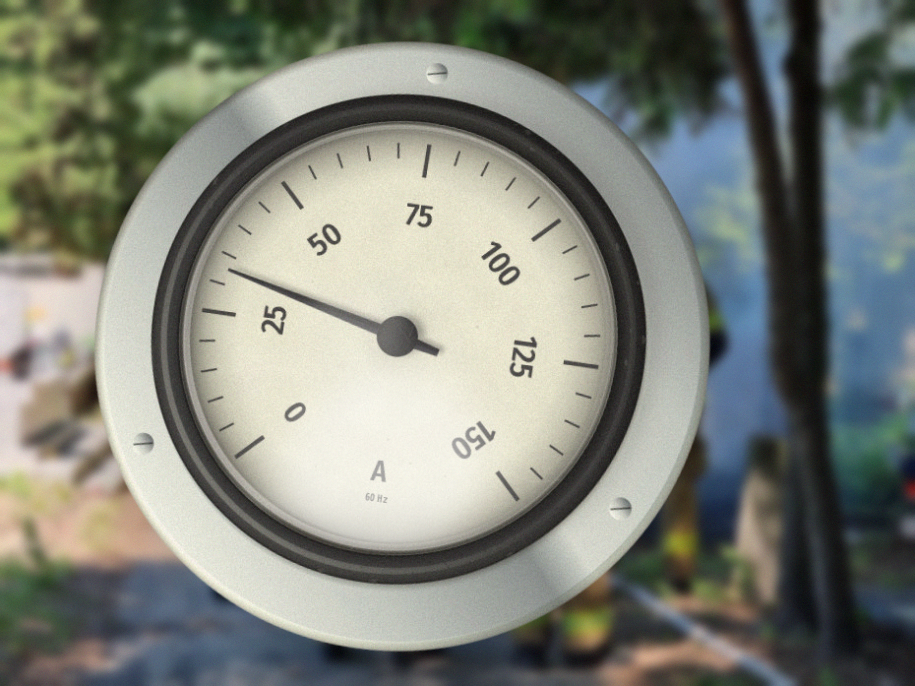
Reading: 32.5
